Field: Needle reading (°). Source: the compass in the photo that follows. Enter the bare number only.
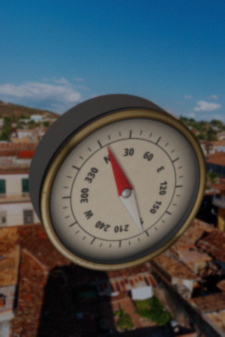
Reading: 5
